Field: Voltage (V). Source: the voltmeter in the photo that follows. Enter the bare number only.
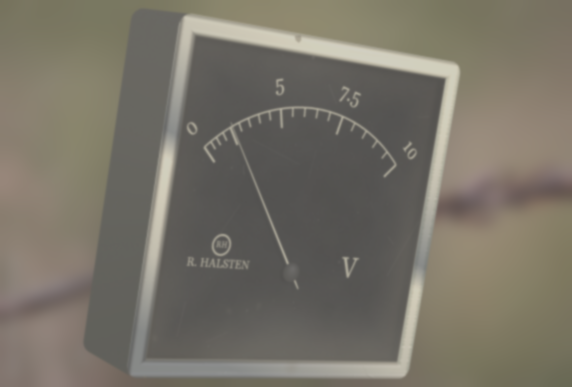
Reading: 2.5
